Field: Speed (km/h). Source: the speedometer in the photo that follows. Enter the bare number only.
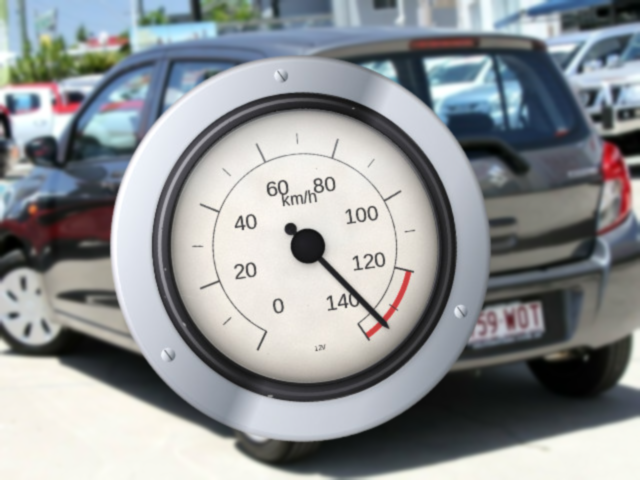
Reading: 135
